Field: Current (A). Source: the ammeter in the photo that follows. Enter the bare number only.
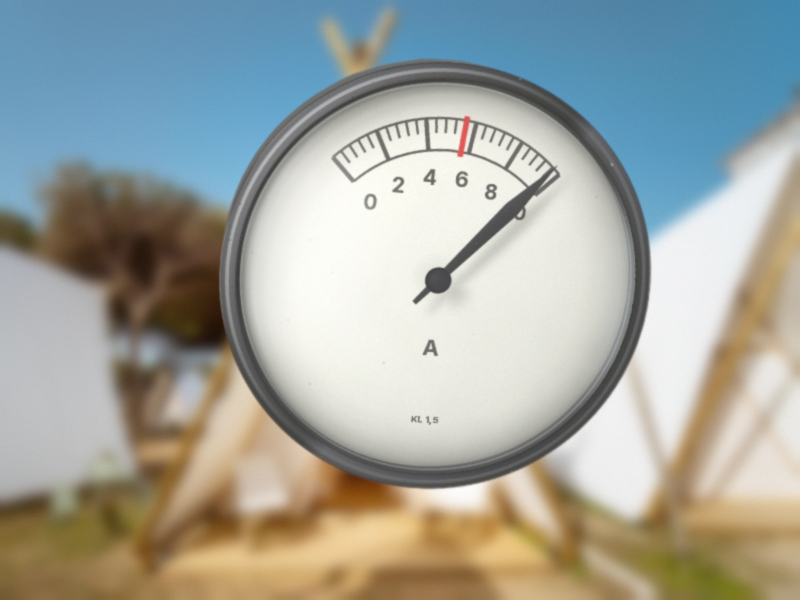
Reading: 9.6
